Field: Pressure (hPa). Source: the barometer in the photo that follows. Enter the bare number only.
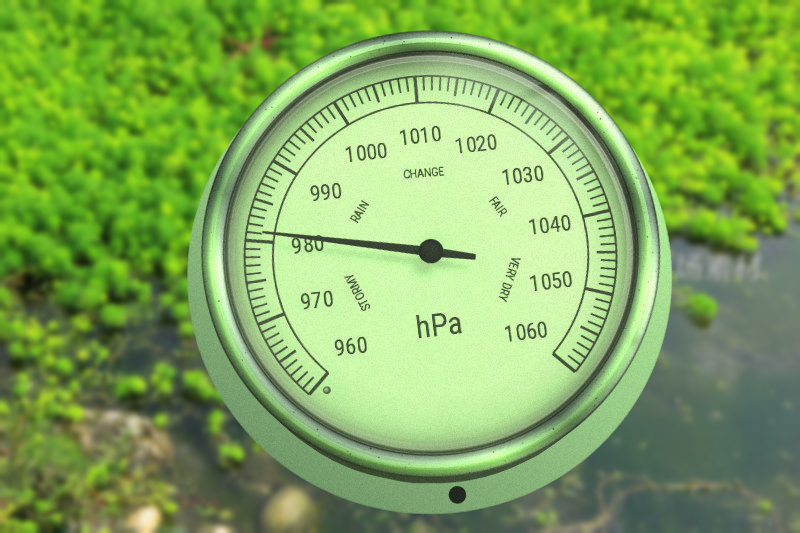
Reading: 981
